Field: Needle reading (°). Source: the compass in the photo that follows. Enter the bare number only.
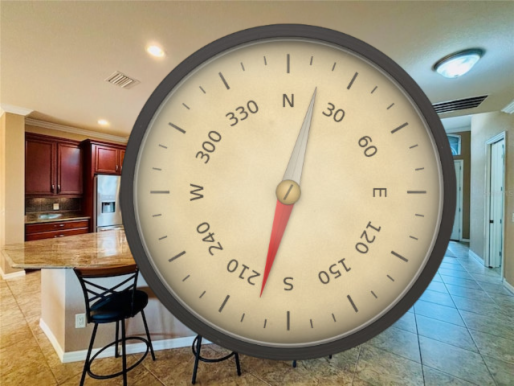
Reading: 195
